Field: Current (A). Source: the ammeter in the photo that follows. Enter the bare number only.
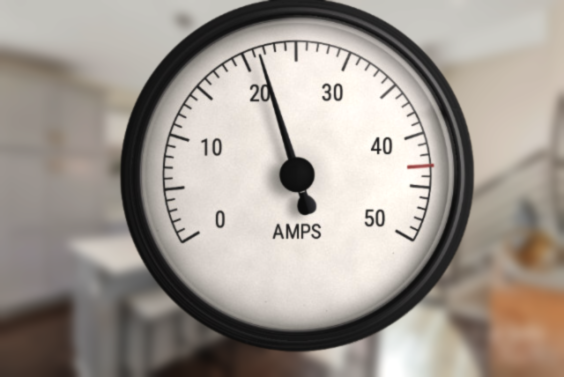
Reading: 21.5
